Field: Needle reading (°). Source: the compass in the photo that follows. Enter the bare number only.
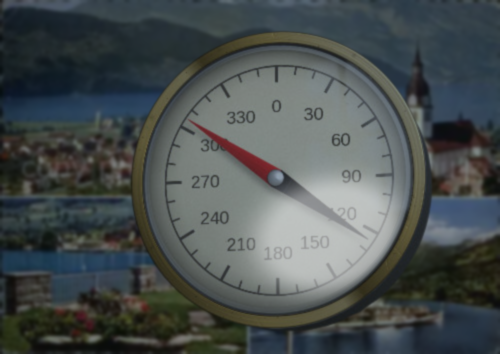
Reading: 305
